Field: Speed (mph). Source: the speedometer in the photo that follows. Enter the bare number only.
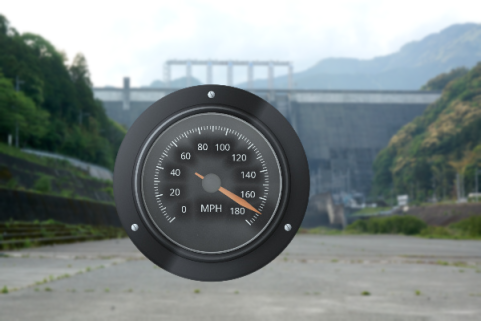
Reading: 170
